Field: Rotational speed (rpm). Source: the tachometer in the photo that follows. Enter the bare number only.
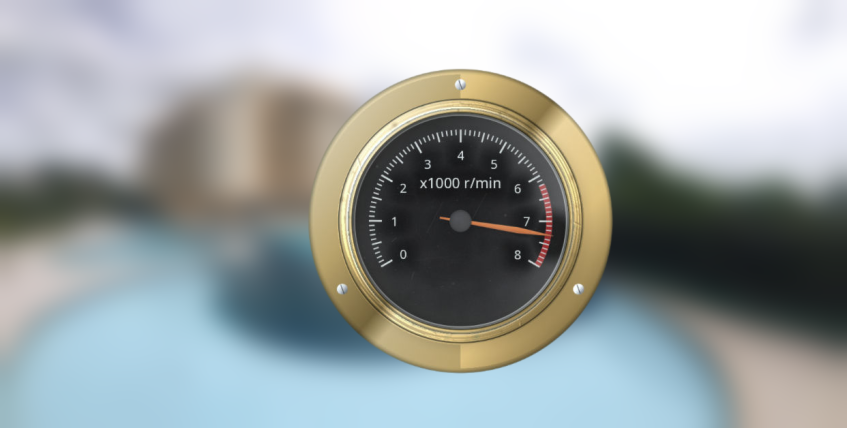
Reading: 7300
